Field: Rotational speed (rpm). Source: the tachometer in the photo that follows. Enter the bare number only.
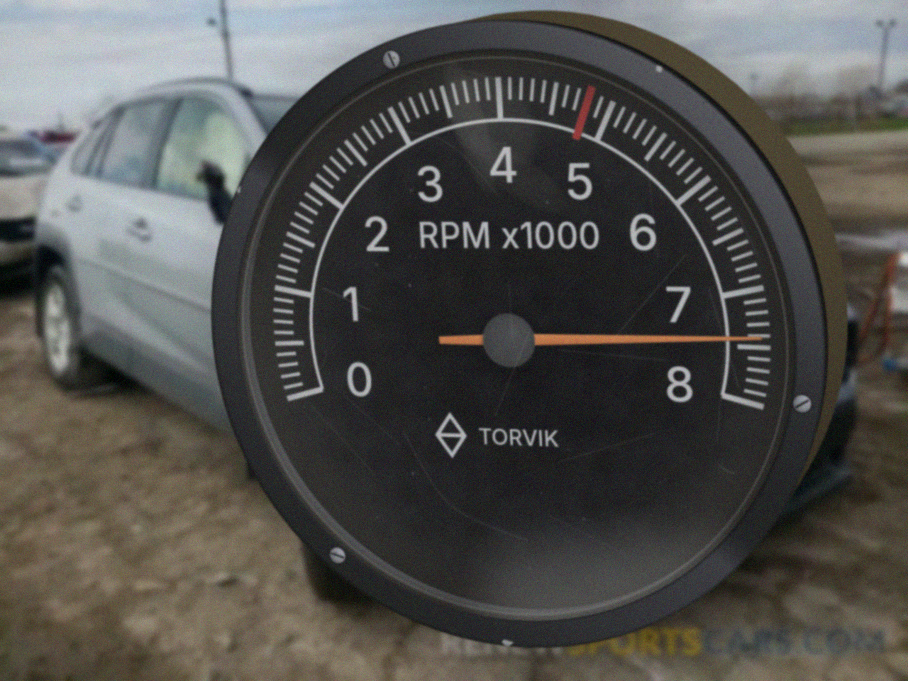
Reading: 7400
